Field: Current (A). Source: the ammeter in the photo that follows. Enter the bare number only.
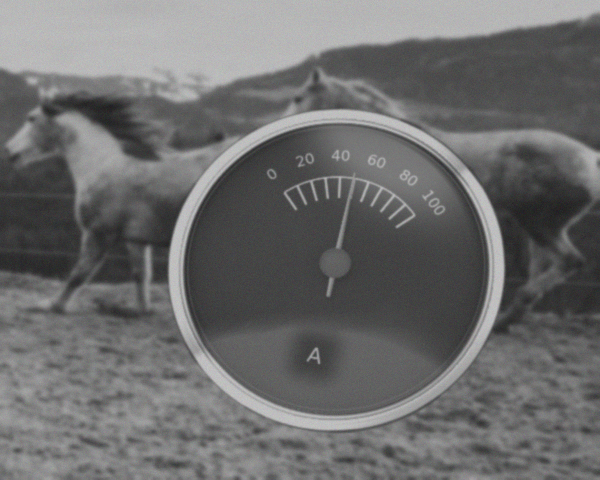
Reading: 50
